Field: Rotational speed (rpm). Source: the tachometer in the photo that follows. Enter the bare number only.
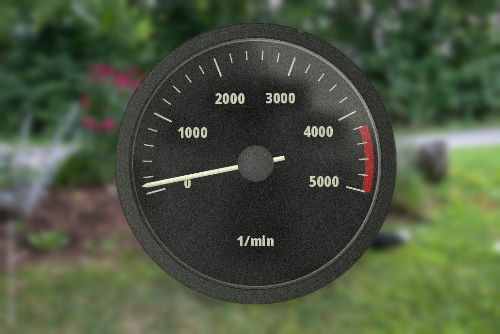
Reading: 100
